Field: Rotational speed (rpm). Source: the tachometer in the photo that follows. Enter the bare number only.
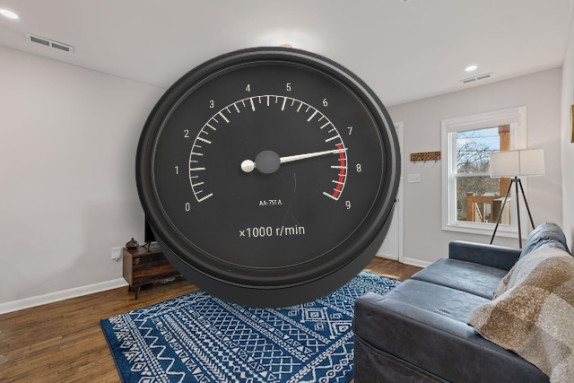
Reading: 7500
